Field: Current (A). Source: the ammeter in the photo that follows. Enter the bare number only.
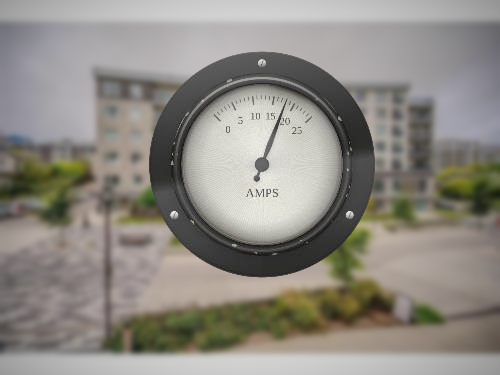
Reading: 18
